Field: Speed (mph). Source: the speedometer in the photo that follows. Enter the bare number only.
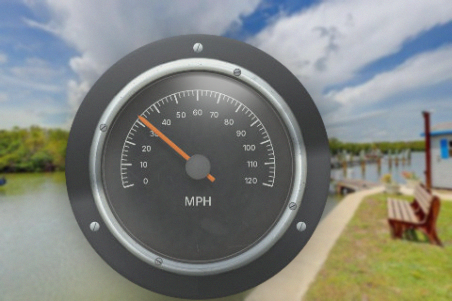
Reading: 32
